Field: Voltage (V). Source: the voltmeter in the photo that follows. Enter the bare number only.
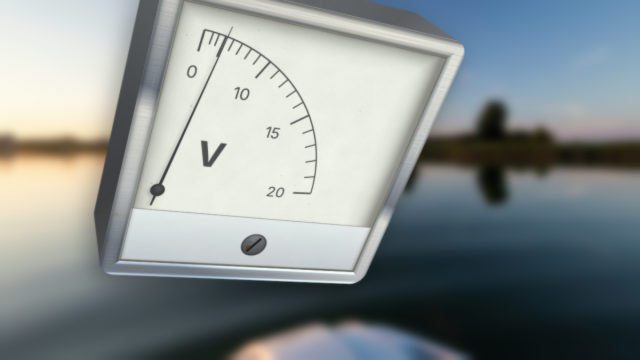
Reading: 5
